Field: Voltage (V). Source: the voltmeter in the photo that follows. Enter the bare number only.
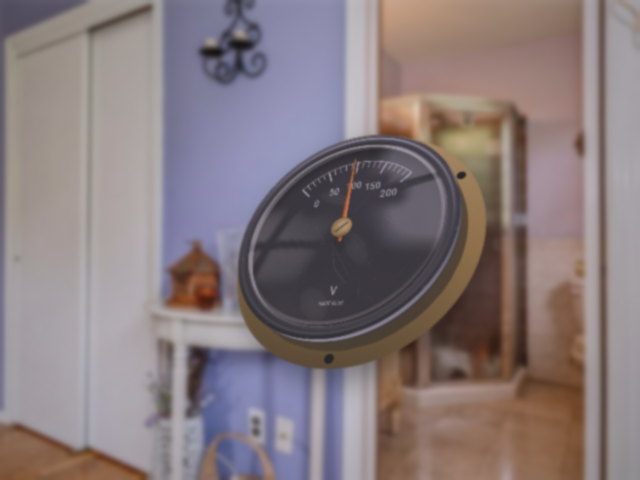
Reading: 100
